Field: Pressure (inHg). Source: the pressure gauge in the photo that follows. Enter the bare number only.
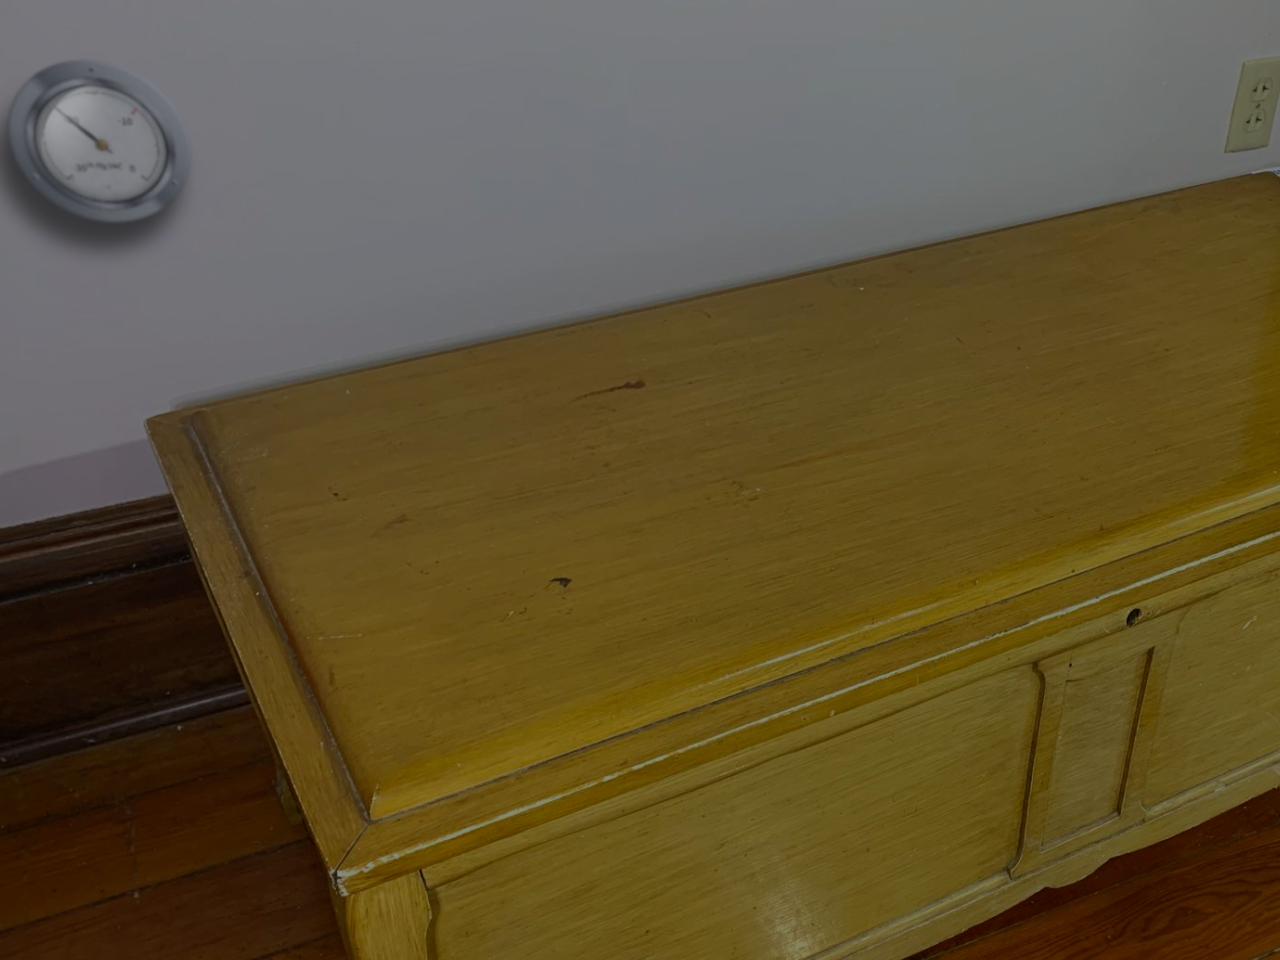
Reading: -20
